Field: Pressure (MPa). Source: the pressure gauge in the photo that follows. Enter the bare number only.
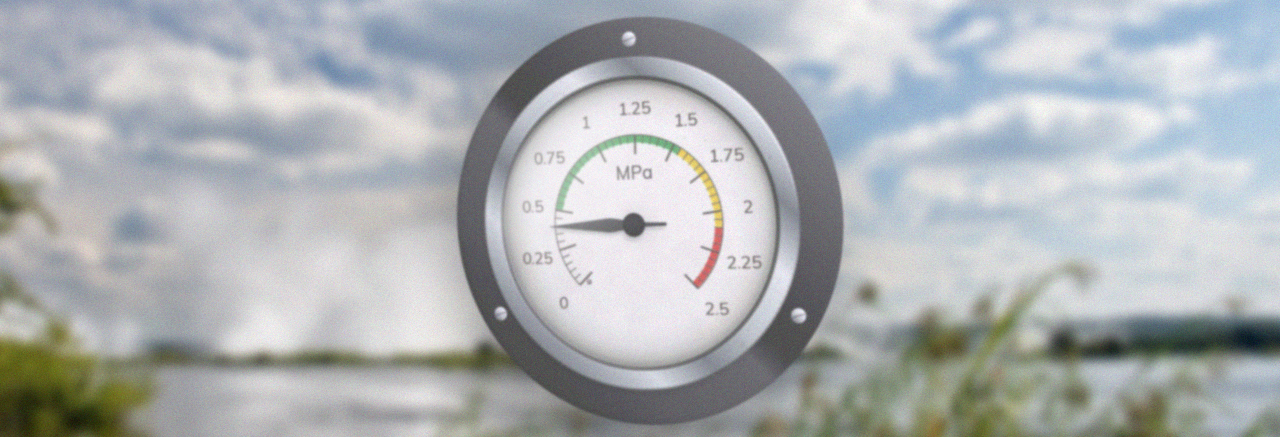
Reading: 0.4
